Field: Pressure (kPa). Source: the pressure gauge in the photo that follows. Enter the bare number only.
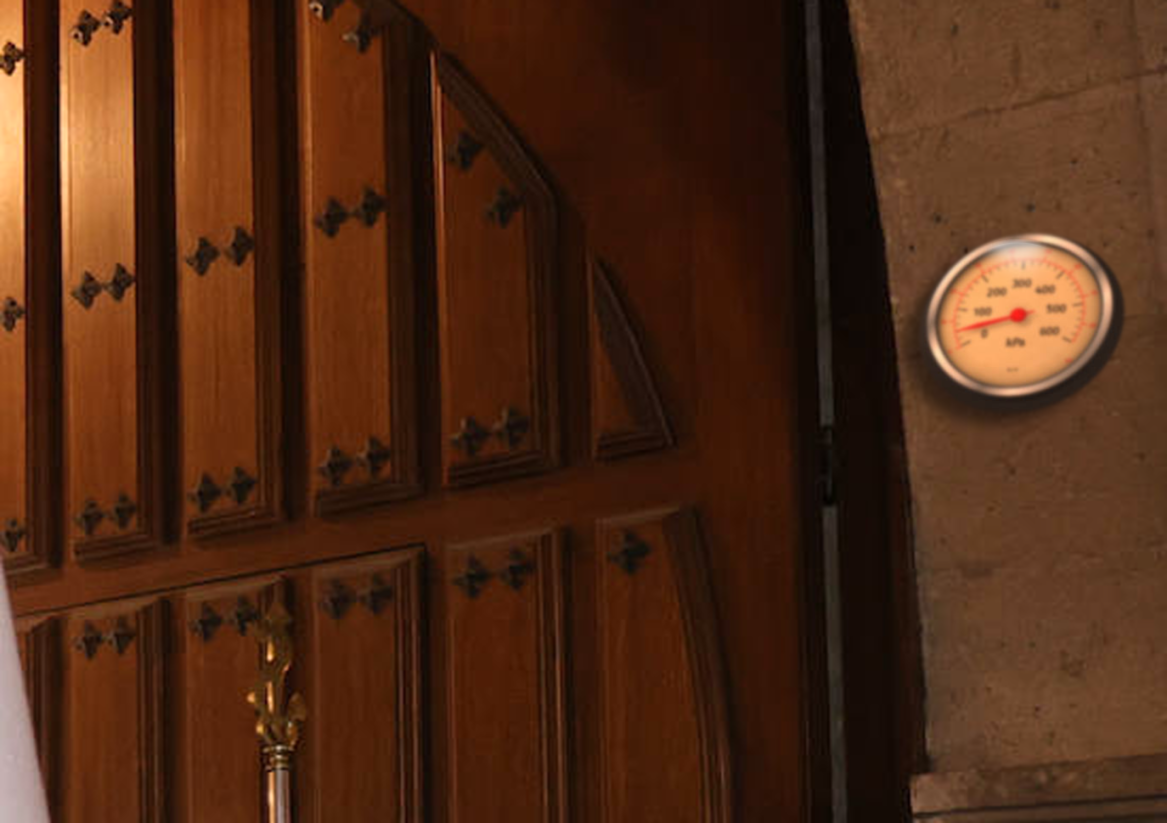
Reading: 40
